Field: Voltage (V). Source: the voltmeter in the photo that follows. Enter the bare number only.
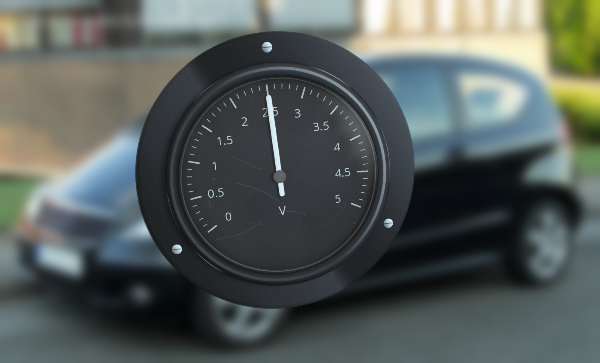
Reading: 2.5
